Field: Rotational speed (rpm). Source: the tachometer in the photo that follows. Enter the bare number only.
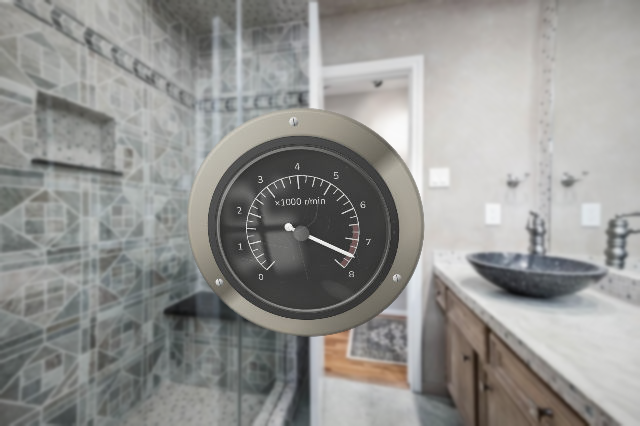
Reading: 7500
